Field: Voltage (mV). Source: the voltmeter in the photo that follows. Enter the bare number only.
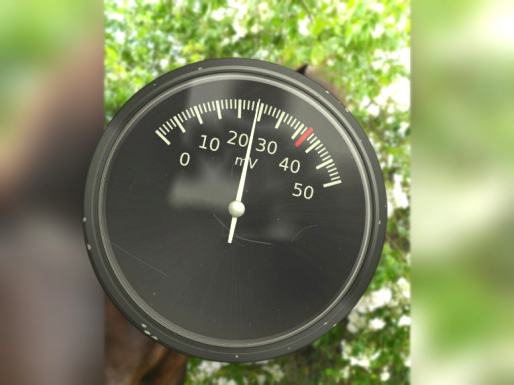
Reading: 24
